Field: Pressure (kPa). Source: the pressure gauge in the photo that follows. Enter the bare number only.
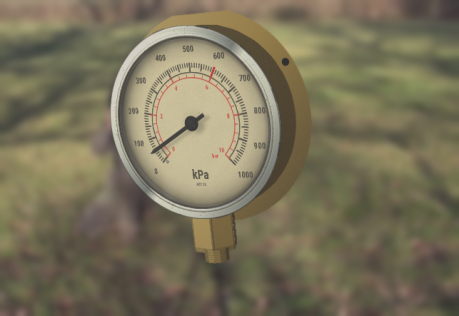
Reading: 50
